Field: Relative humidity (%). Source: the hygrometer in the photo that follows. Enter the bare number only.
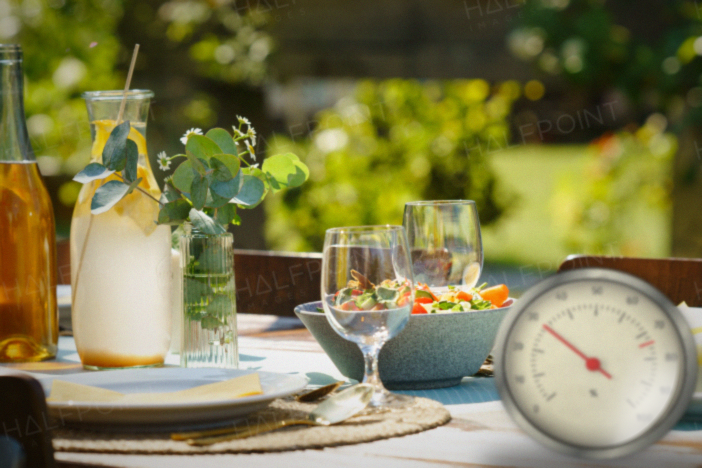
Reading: 30
